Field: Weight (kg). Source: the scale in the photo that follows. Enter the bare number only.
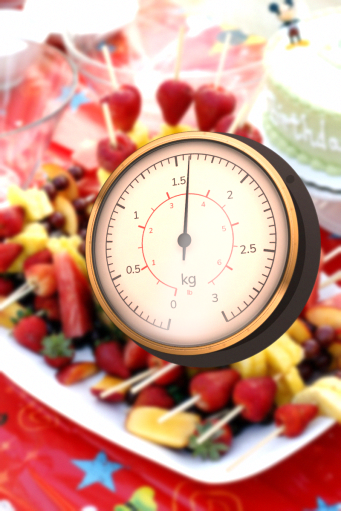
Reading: 1.6
